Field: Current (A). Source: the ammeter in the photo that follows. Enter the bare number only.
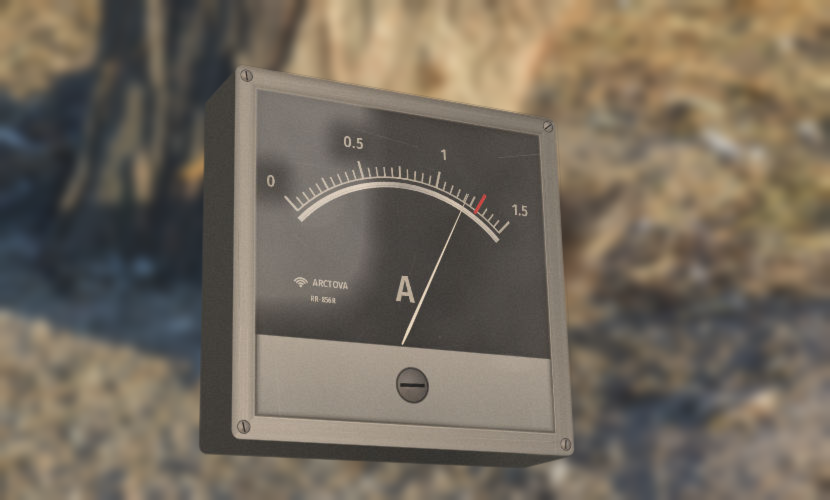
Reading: 1.2
